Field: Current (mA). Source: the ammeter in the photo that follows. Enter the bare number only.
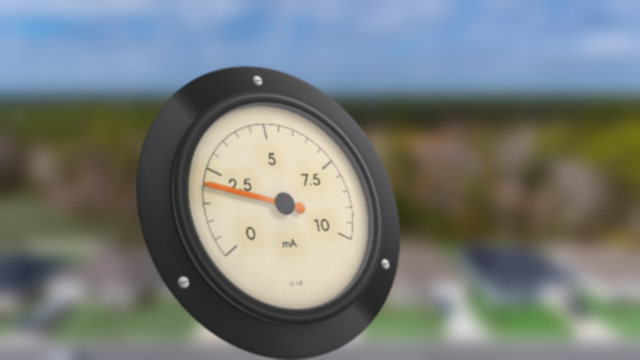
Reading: 2
